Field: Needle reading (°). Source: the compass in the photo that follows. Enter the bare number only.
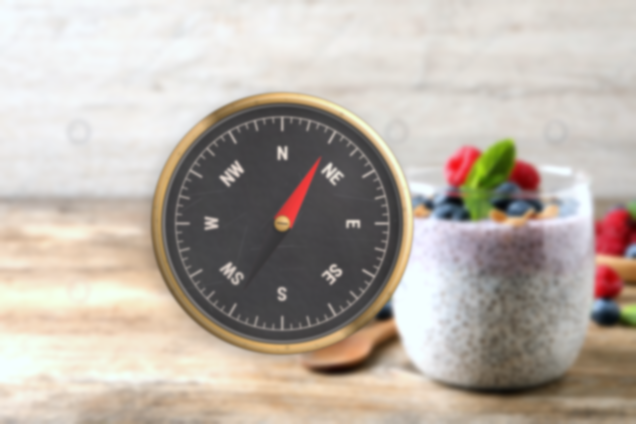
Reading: 30
